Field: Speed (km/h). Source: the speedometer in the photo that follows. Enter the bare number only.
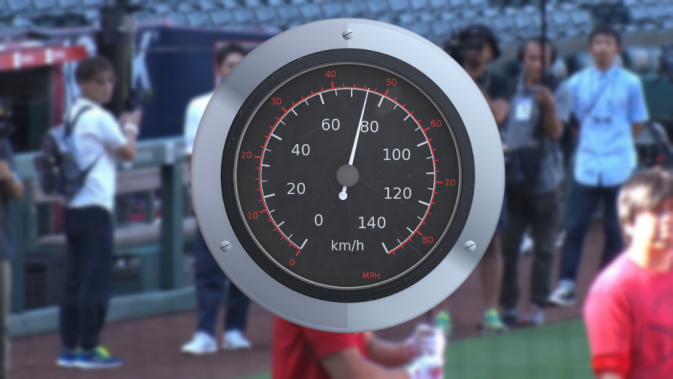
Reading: 75
